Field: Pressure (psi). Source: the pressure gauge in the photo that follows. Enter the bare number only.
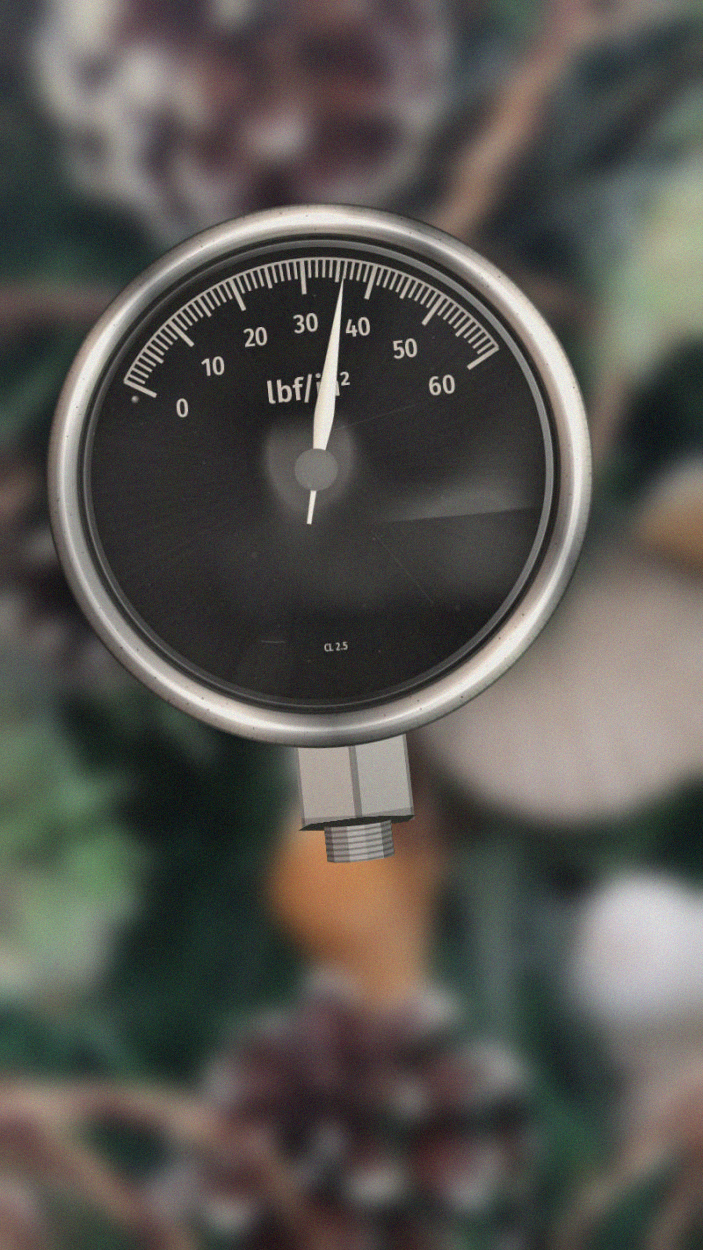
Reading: 36
